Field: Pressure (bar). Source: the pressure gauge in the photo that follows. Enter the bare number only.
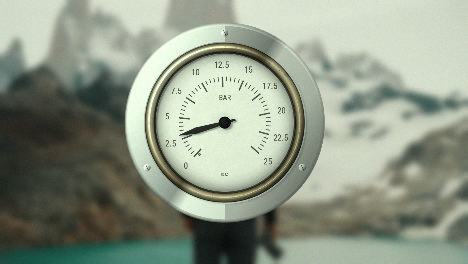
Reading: 3
